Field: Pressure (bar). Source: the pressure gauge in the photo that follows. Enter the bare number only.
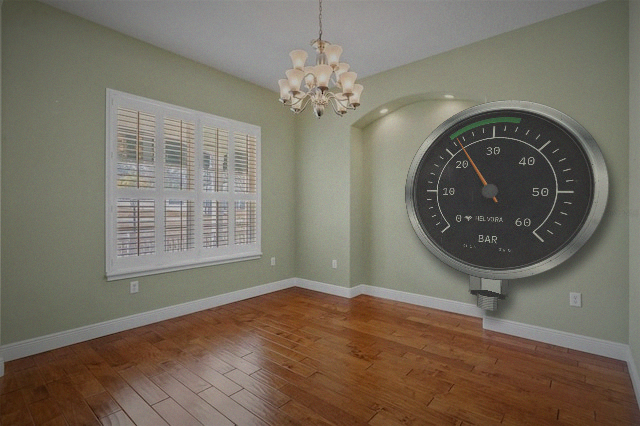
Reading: 23
